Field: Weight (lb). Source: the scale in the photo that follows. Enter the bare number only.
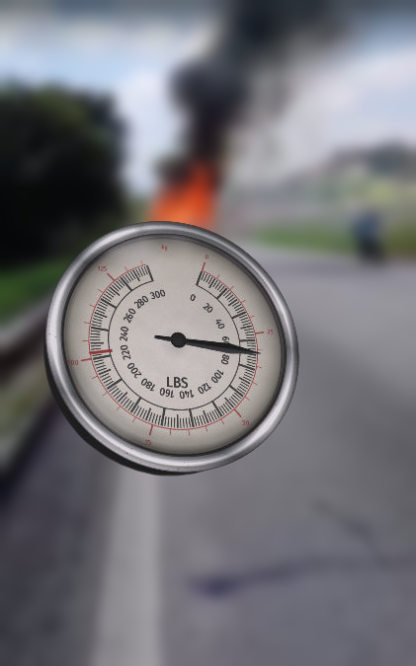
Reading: 70
